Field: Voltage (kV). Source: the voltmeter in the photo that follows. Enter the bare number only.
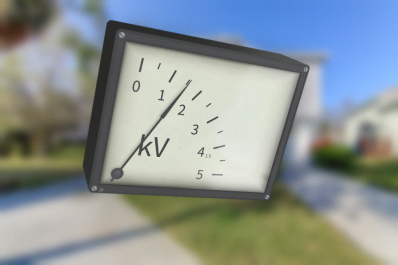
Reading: 1.5
